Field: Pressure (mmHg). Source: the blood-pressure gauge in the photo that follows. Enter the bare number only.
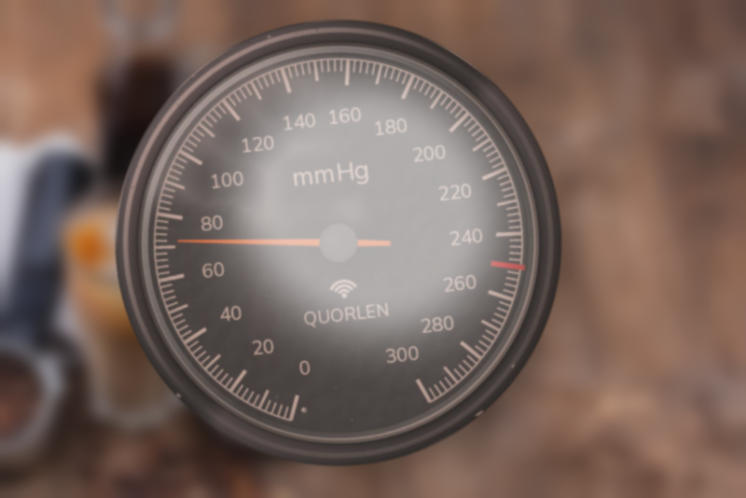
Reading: 72
